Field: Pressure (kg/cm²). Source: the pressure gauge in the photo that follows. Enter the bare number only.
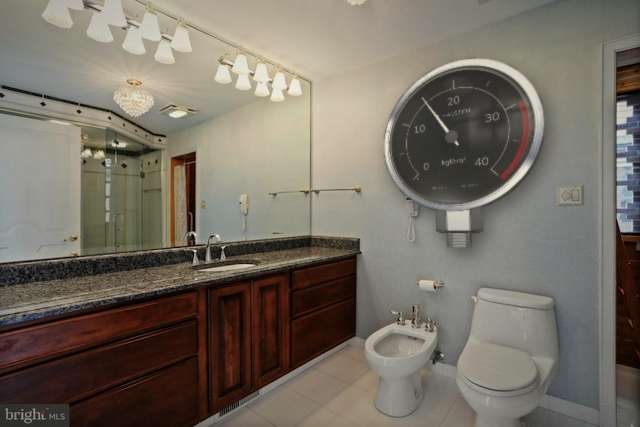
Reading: 15
